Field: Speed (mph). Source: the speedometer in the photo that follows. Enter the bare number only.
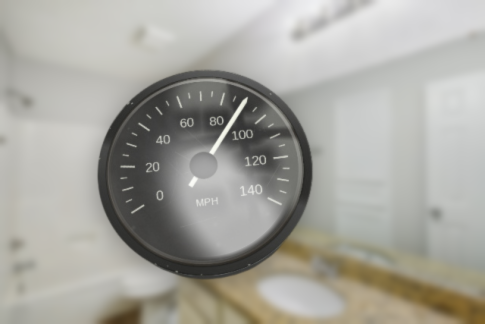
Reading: 90
